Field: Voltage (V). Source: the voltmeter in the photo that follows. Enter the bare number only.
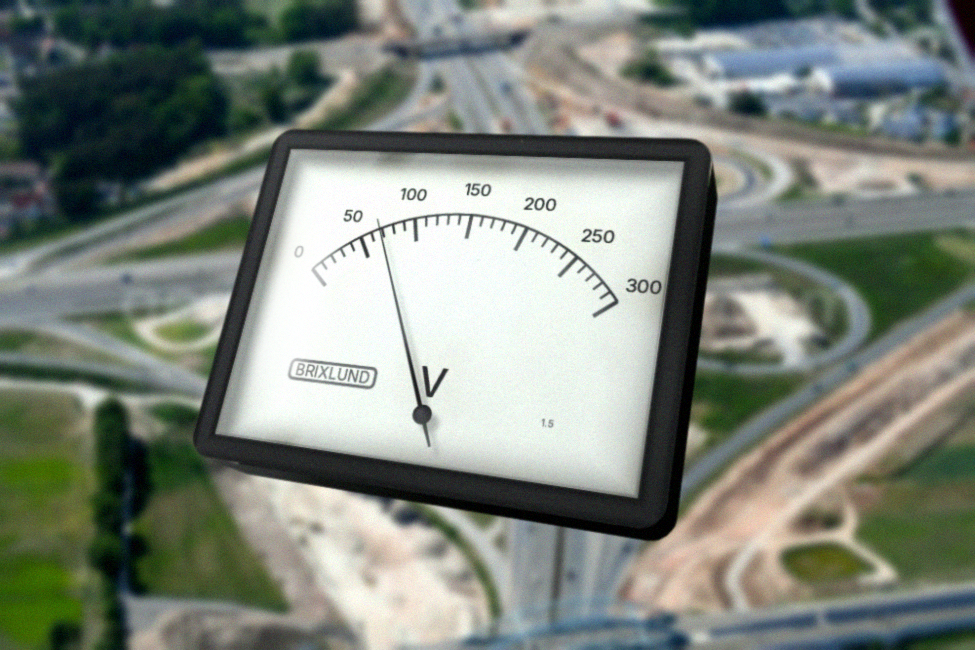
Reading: 70
